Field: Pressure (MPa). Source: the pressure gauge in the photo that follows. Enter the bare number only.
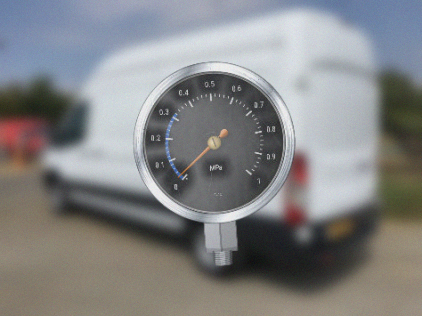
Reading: 0.02
